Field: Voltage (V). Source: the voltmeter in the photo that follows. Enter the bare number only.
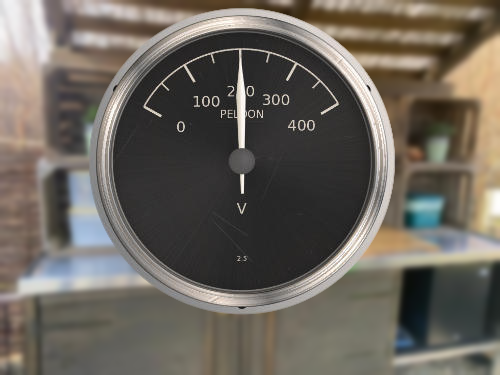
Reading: 200
